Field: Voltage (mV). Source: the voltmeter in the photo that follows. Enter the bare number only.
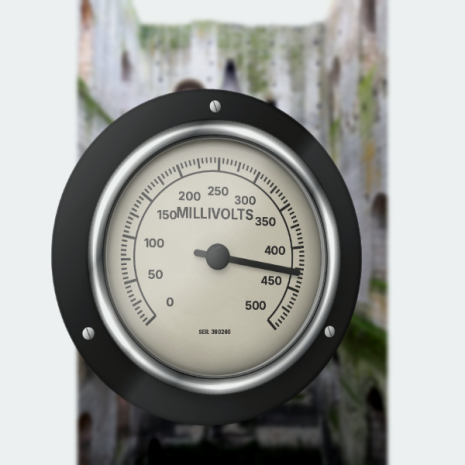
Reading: 430
